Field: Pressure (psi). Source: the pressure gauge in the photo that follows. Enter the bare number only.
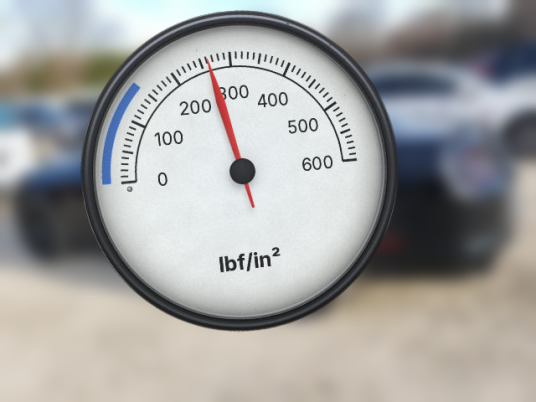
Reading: 260
